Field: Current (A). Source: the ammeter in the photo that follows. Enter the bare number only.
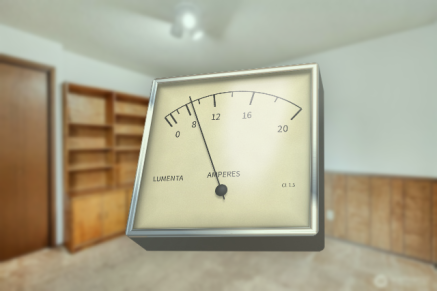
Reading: 9
